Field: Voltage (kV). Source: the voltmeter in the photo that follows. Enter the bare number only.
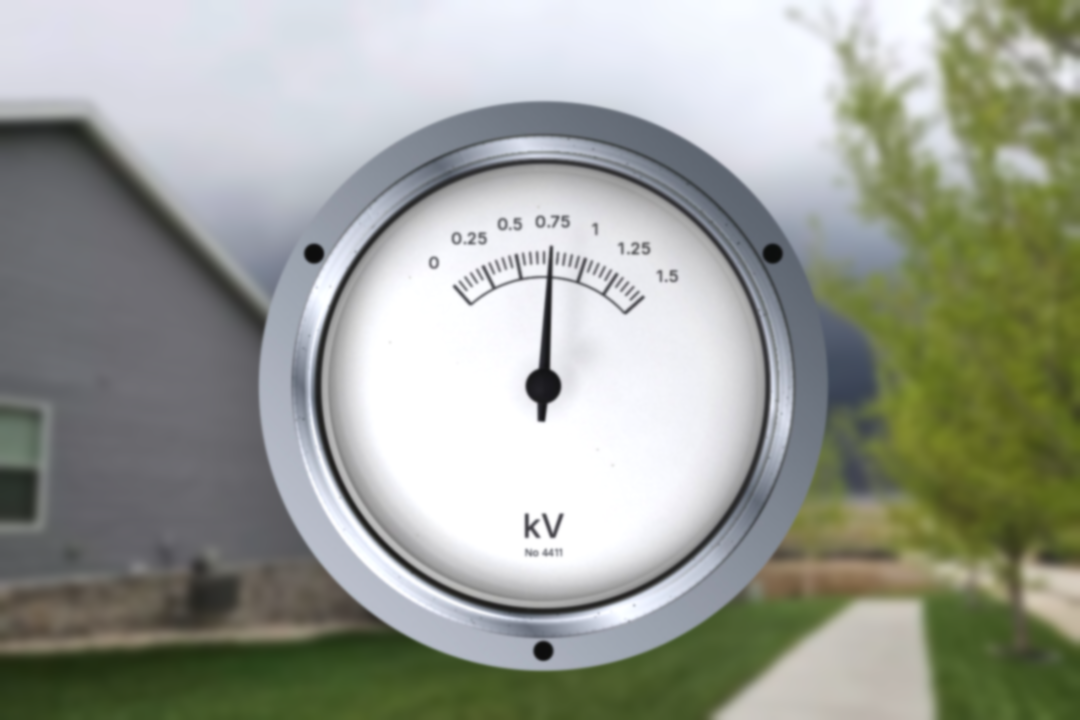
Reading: 0.75
